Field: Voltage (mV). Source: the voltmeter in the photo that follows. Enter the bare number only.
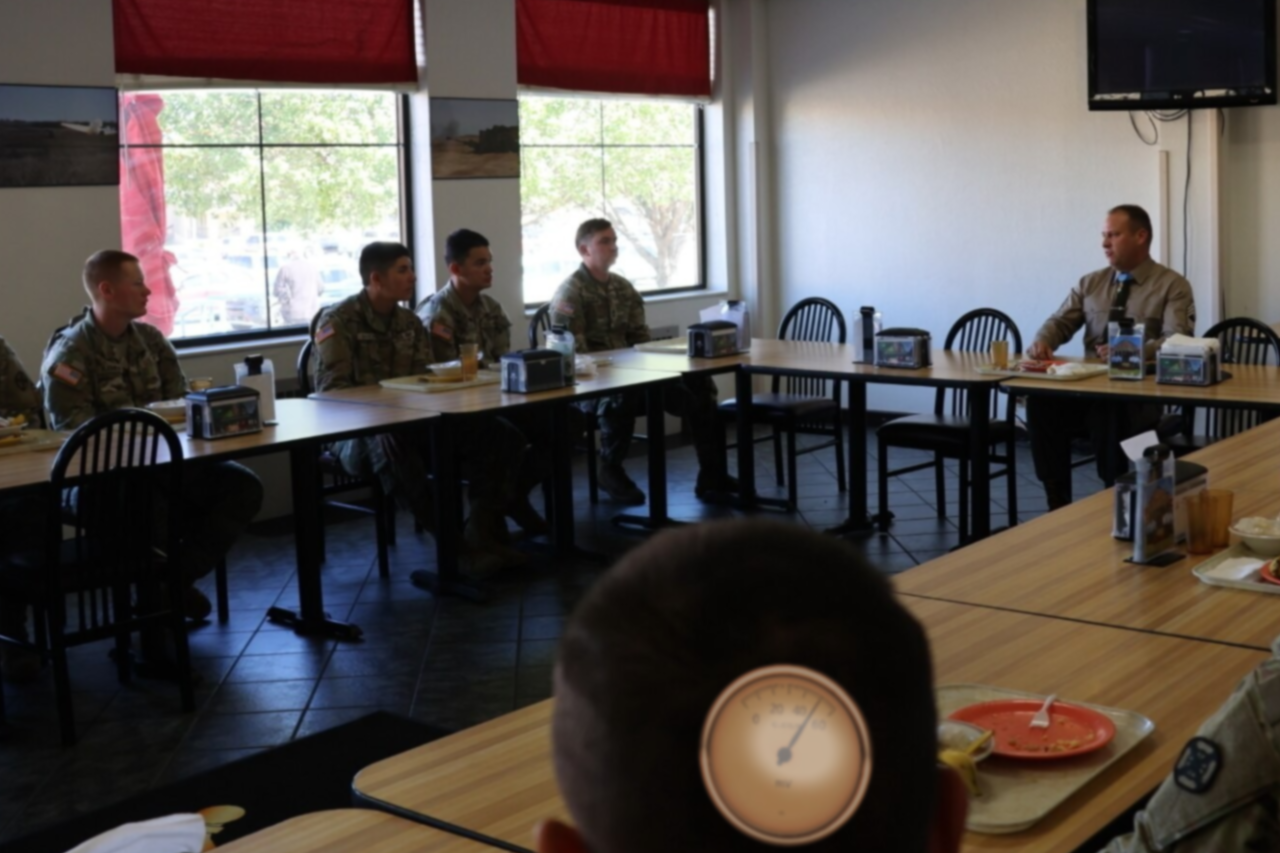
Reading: 50
